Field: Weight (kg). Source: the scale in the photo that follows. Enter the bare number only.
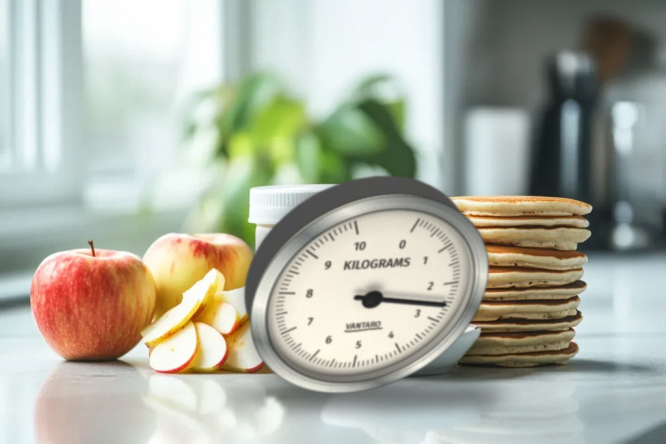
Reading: 2.5
